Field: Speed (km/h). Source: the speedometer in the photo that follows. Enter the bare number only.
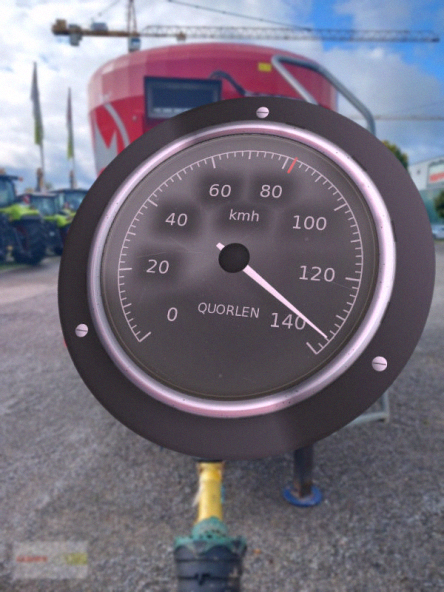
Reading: 136
